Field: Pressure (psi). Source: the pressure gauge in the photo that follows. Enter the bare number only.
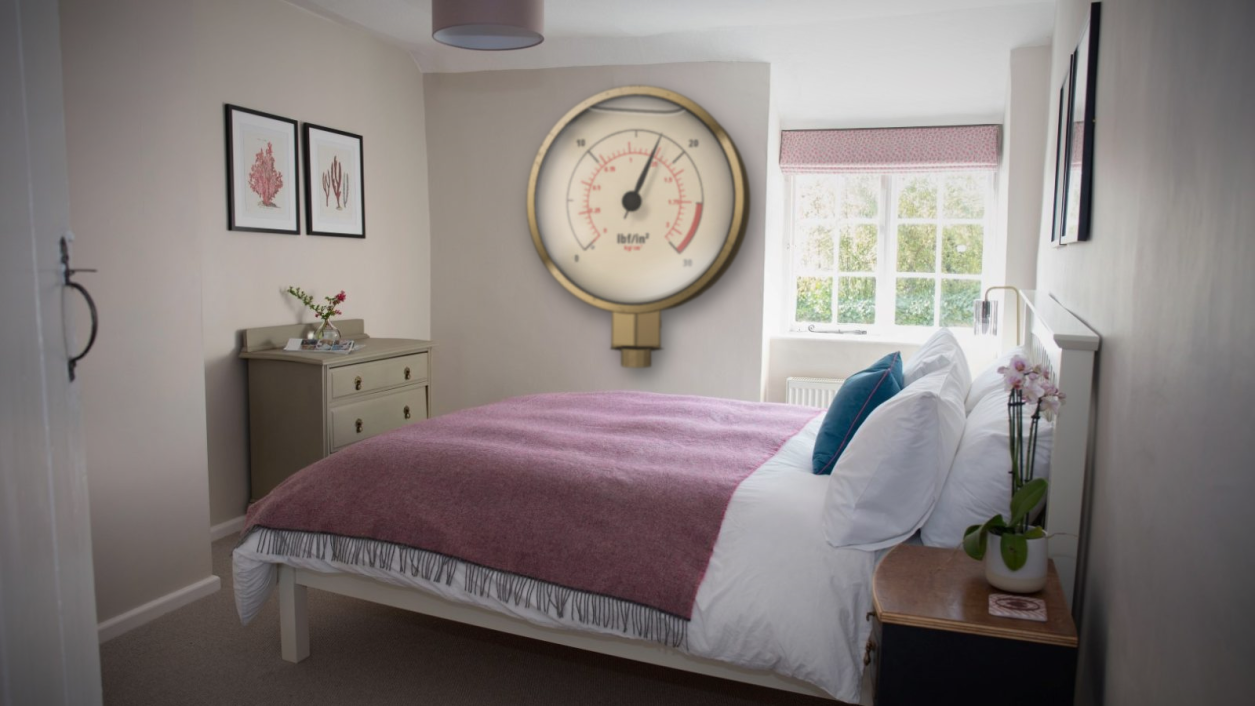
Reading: 17.5
